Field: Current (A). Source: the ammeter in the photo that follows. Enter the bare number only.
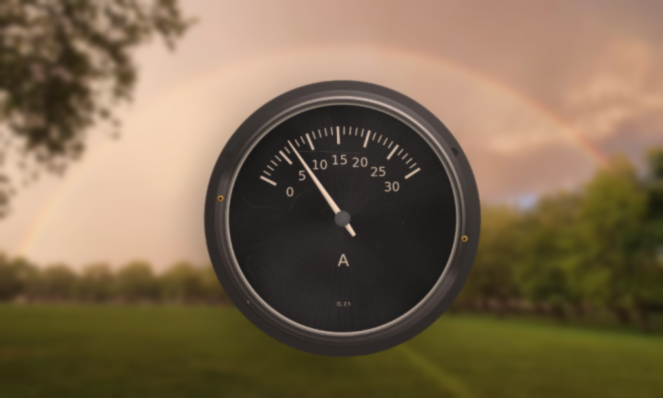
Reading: 7
